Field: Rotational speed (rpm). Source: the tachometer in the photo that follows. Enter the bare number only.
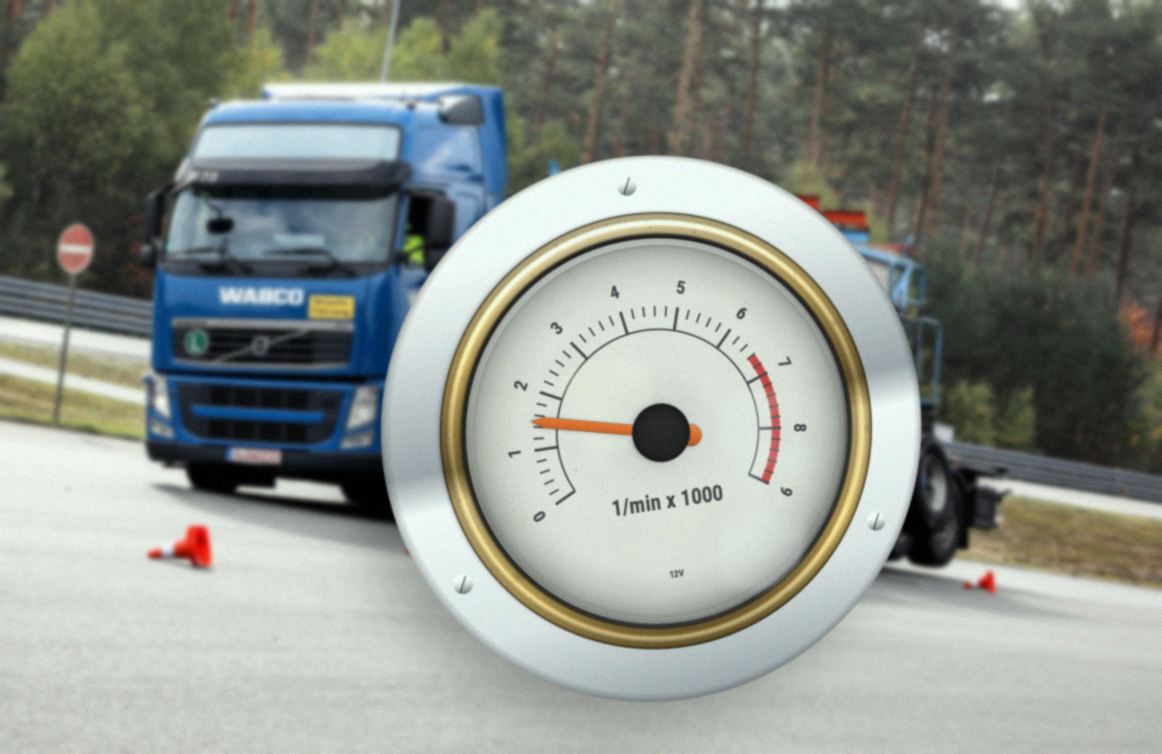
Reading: 1500
